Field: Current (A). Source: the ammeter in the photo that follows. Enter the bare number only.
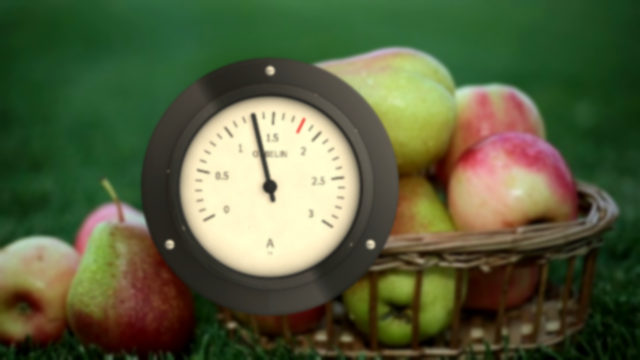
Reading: 1.3
